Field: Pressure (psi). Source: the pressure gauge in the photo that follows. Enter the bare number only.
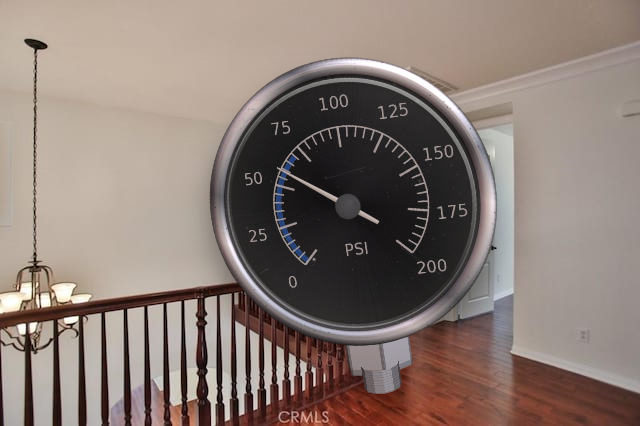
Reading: 60
